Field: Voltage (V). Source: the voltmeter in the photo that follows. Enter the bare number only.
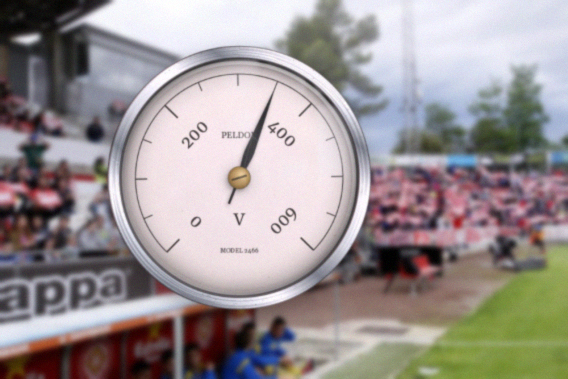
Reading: 350
